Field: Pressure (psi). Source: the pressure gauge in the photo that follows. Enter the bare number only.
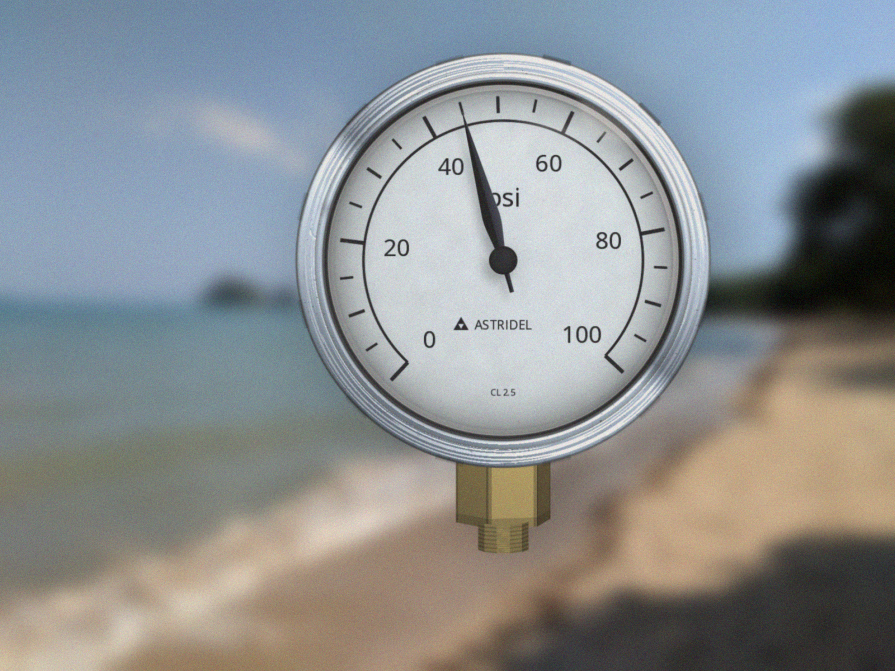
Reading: 45
